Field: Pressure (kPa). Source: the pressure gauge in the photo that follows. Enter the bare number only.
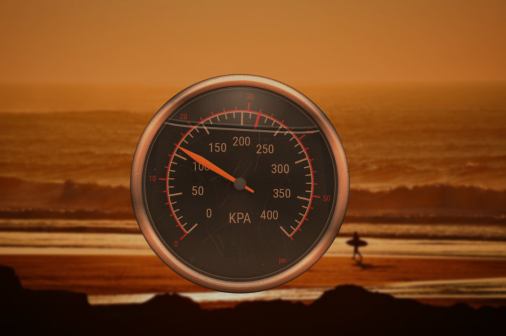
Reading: 110
